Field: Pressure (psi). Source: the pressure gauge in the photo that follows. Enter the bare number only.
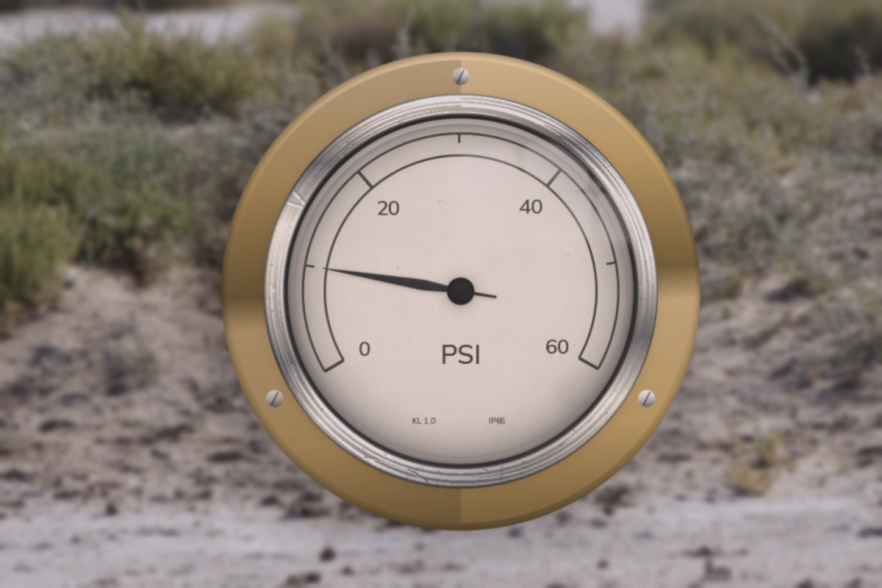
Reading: 10
